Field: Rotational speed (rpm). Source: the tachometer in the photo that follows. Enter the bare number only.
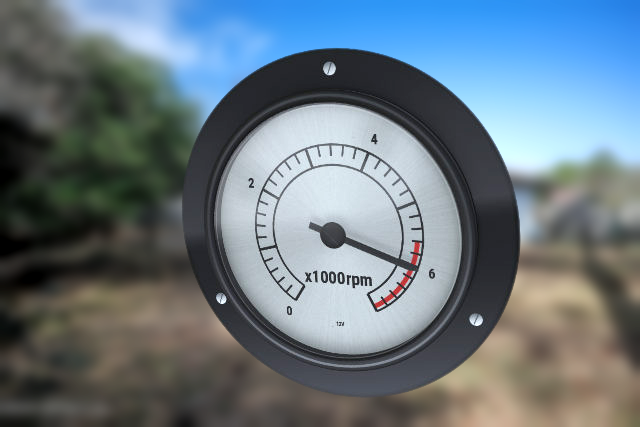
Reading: 6000
